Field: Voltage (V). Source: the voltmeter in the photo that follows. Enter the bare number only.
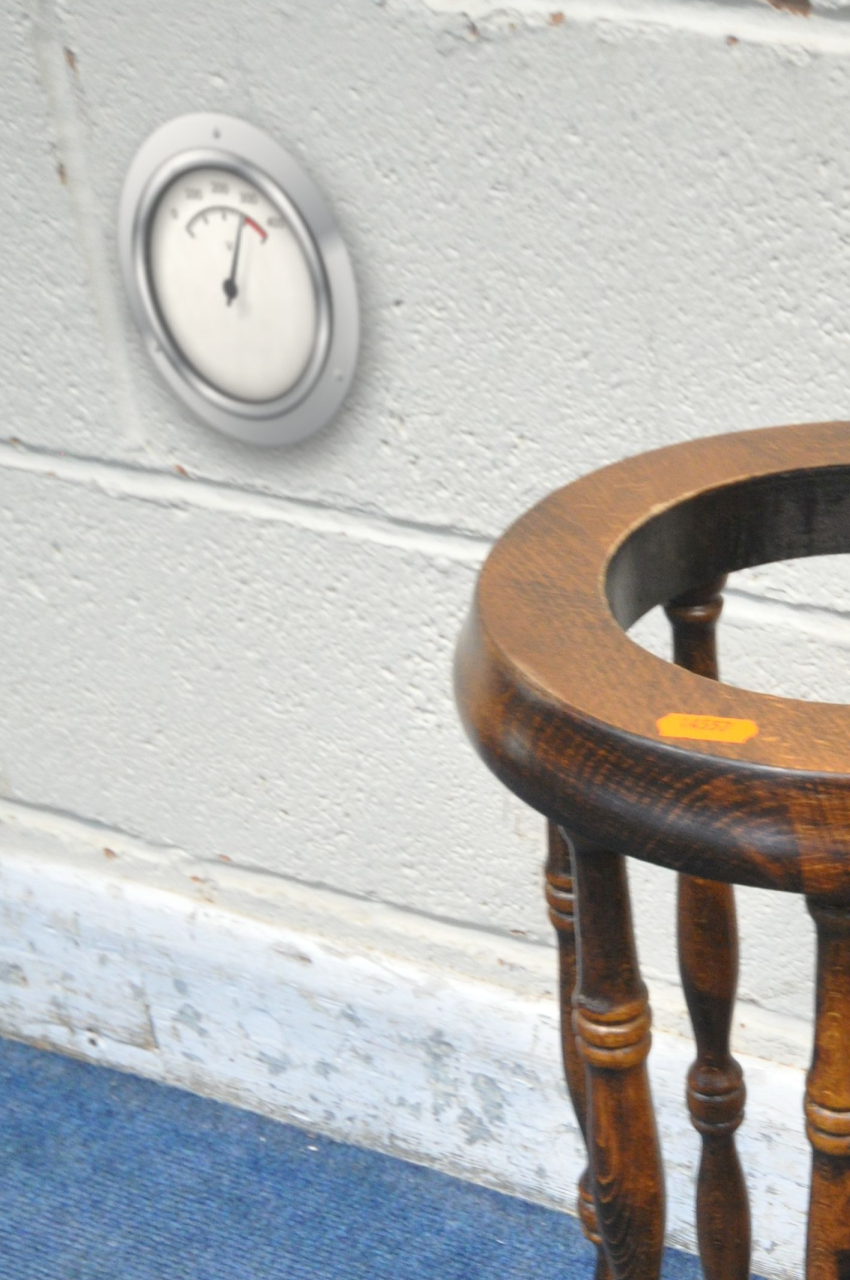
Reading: 300
